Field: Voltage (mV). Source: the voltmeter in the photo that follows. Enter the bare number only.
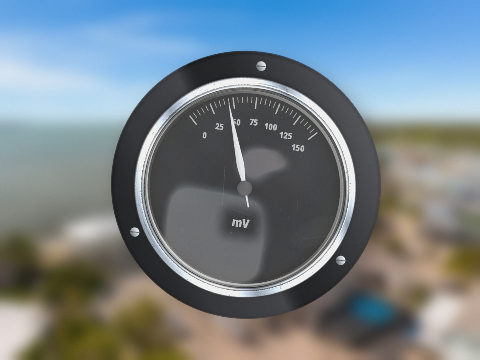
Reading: 45
